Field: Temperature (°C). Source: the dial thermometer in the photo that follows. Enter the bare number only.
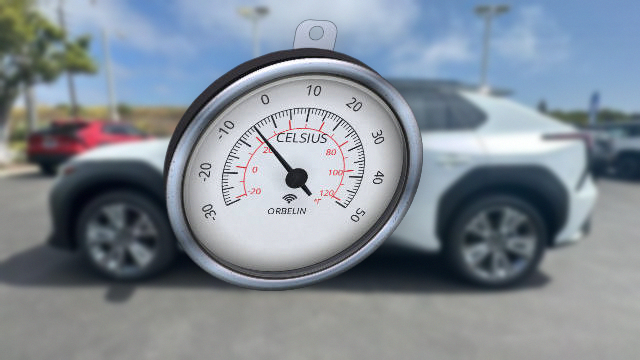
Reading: -5
